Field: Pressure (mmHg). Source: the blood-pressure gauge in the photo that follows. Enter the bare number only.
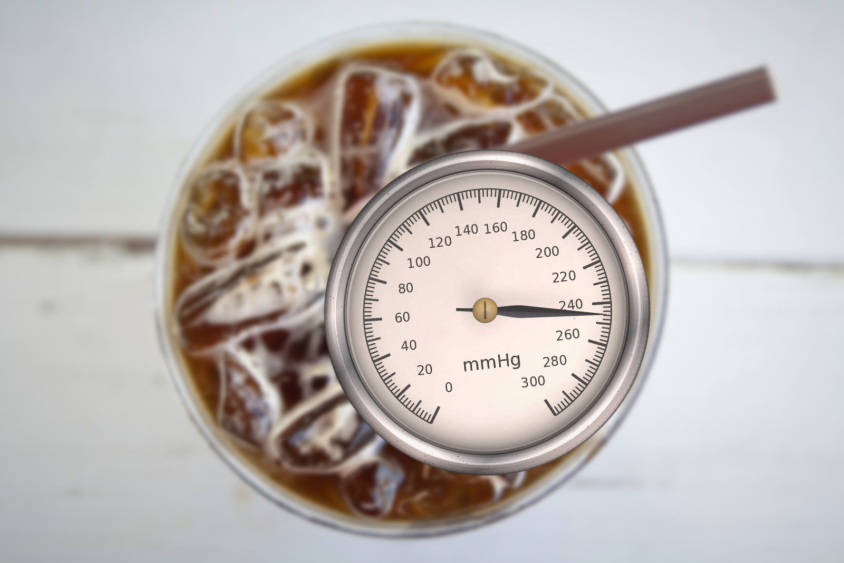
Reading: 246
